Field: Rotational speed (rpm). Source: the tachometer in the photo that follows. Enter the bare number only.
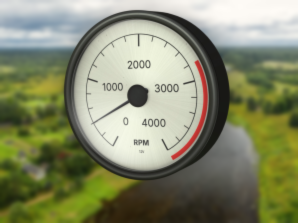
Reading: 400
